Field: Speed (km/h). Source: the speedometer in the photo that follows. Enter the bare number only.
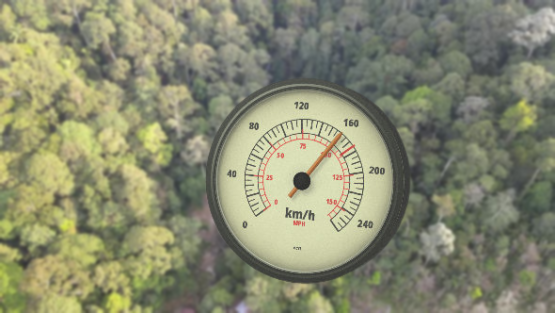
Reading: 160
